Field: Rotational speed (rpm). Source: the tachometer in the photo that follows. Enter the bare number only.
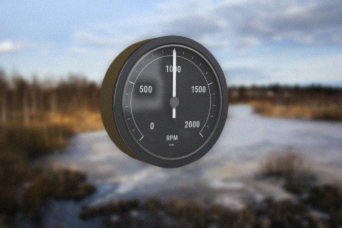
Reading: 1000
